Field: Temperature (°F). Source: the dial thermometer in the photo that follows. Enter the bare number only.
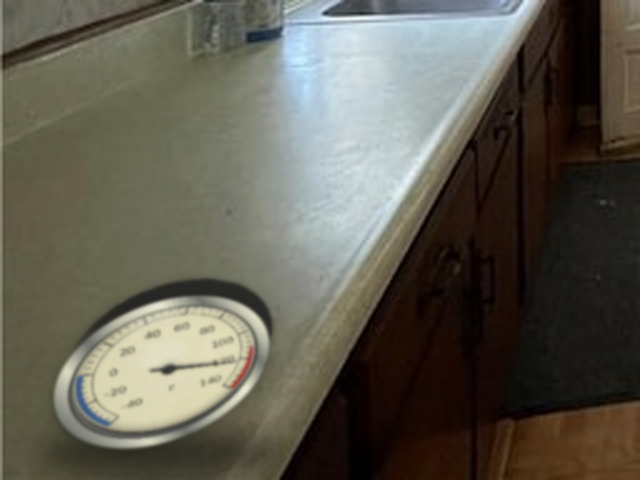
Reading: 120
